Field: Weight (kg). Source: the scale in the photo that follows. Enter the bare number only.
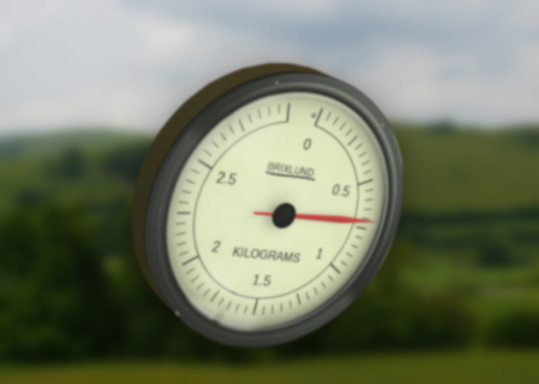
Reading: 0.7
